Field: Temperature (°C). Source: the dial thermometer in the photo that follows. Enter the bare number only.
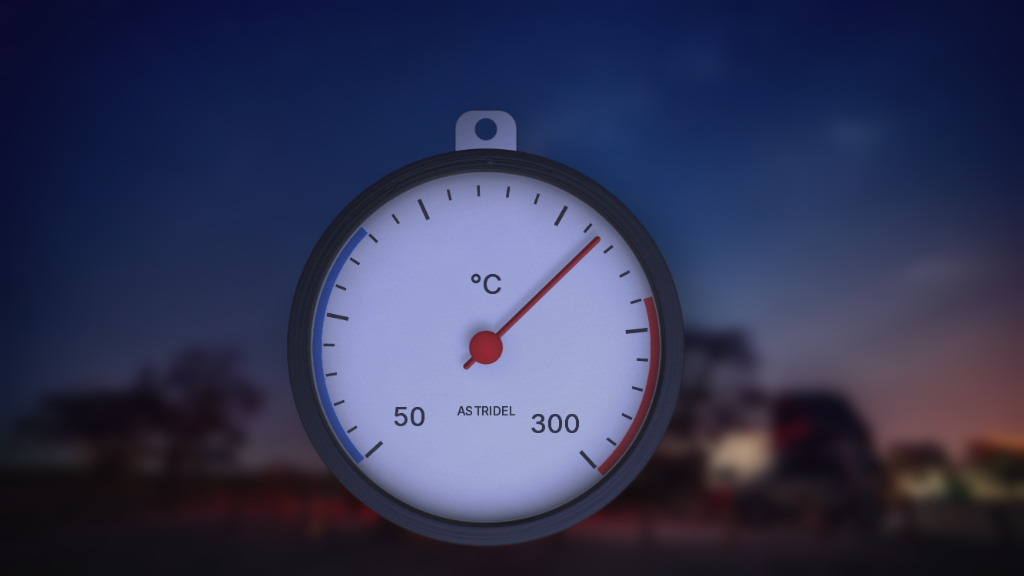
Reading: 215
